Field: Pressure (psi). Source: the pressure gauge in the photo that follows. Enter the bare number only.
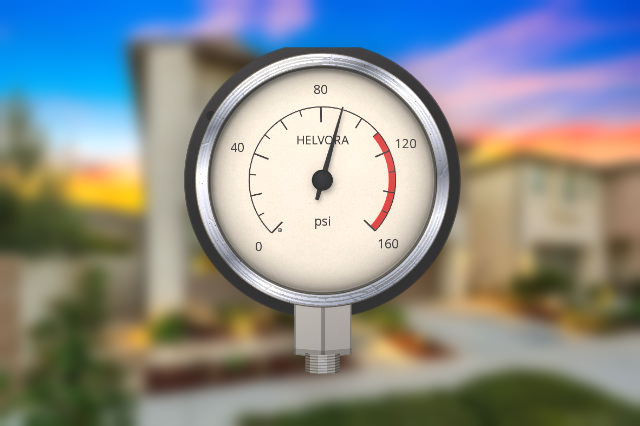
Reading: 90
